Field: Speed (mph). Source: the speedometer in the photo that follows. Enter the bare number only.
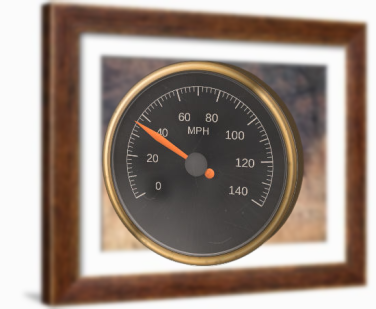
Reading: 36
